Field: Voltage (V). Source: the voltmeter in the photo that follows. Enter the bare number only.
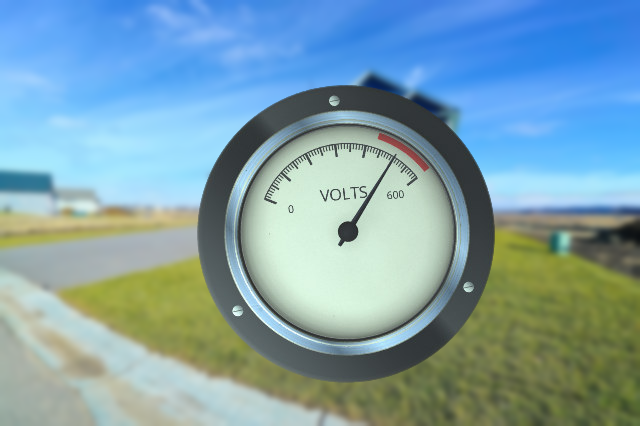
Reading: 500
